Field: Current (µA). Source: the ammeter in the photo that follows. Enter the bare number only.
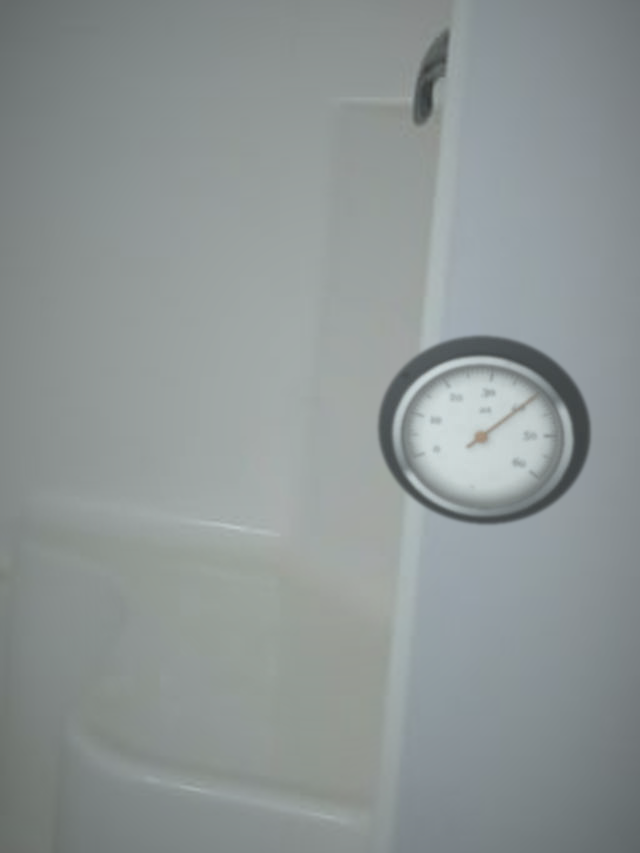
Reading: 40
